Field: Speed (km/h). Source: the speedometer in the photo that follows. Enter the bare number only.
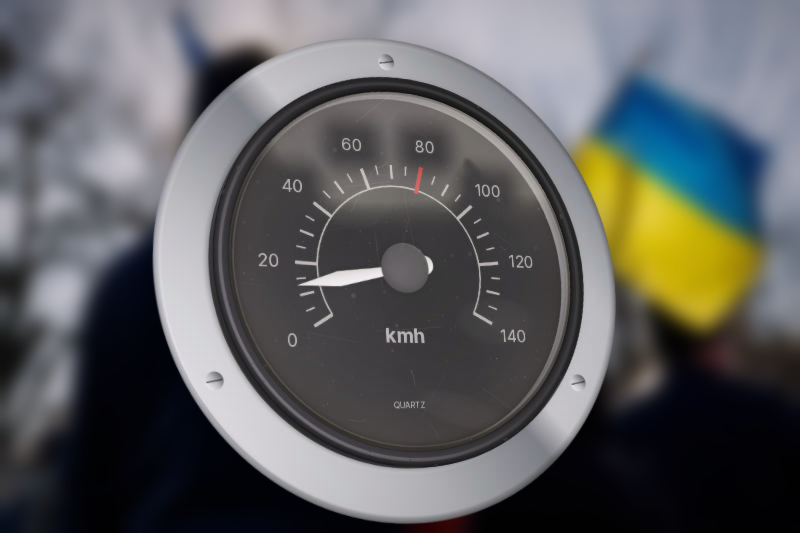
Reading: 12.5
